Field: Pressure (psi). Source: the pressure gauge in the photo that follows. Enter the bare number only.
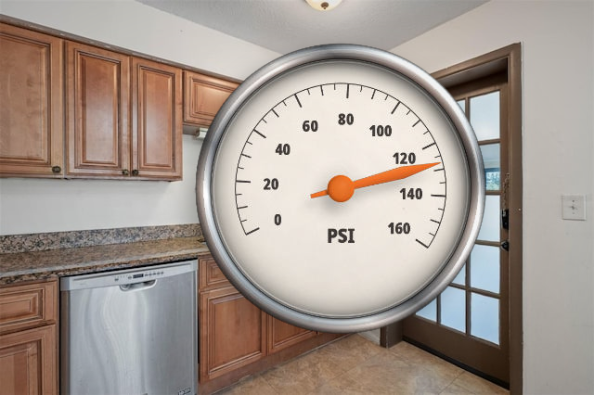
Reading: 127.5
